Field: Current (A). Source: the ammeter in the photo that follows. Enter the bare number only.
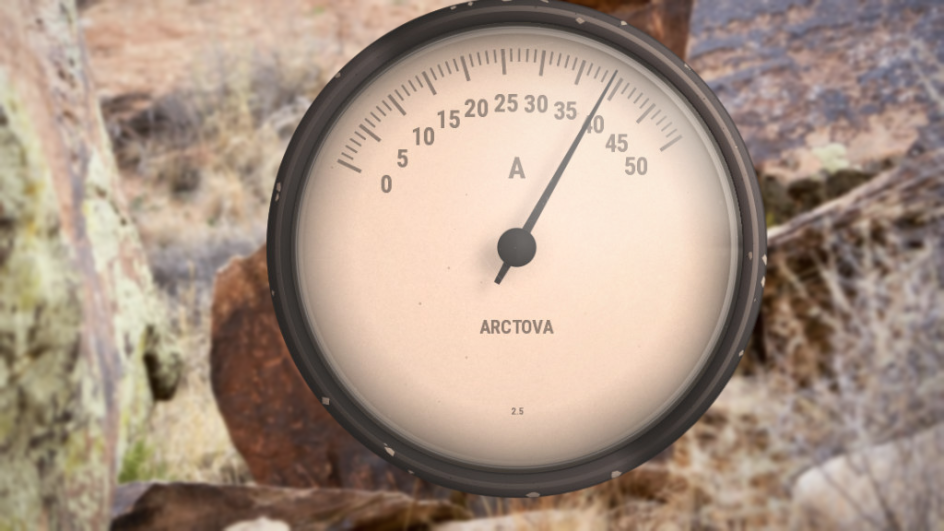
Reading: 39
